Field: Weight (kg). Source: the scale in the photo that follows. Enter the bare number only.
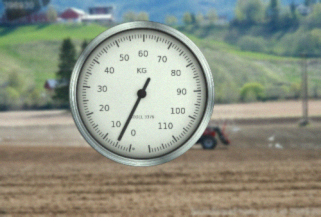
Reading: 5
